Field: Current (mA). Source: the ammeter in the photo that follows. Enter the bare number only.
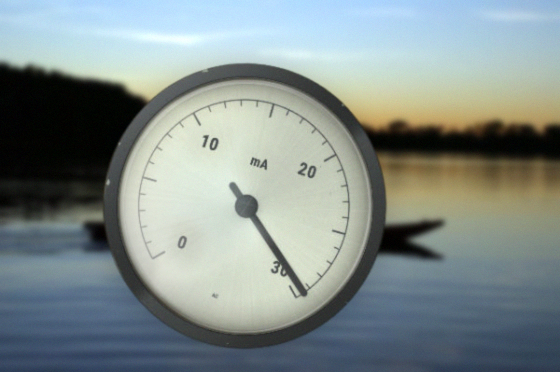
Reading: 29.5
